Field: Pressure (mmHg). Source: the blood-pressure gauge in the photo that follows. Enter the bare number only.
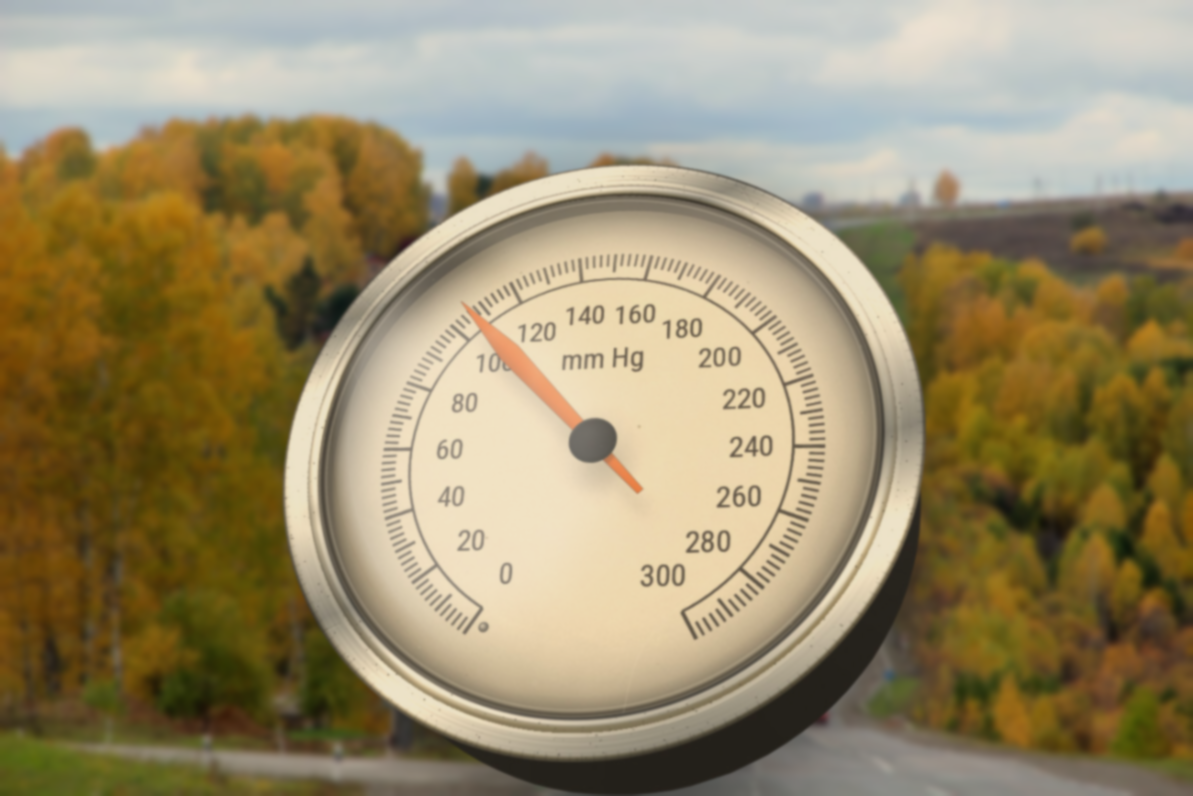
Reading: 106
